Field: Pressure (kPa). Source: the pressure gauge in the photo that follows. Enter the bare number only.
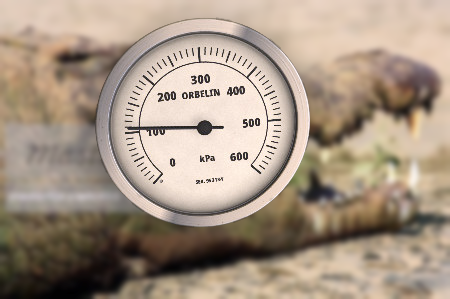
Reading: 110
